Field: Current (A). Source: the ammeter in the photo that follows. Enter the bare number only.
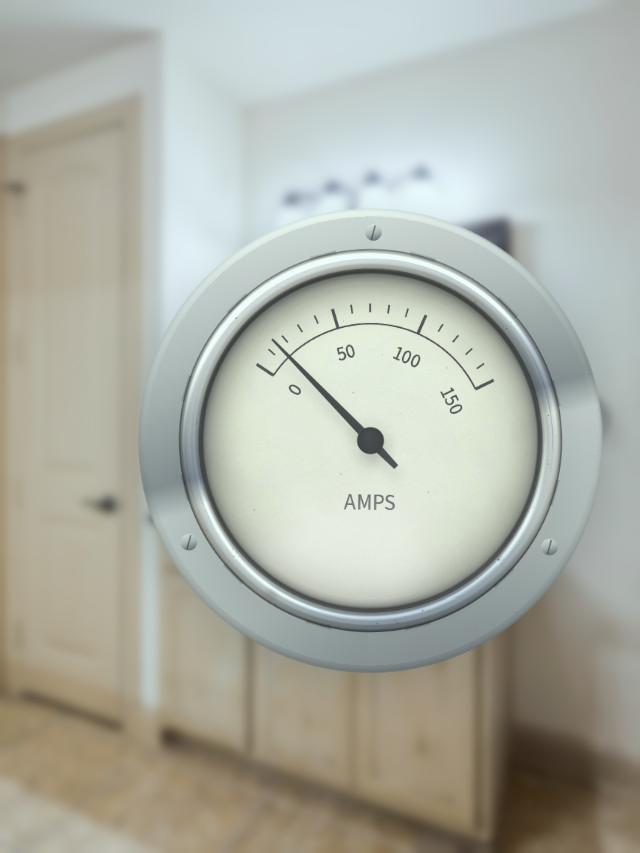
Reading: 15
